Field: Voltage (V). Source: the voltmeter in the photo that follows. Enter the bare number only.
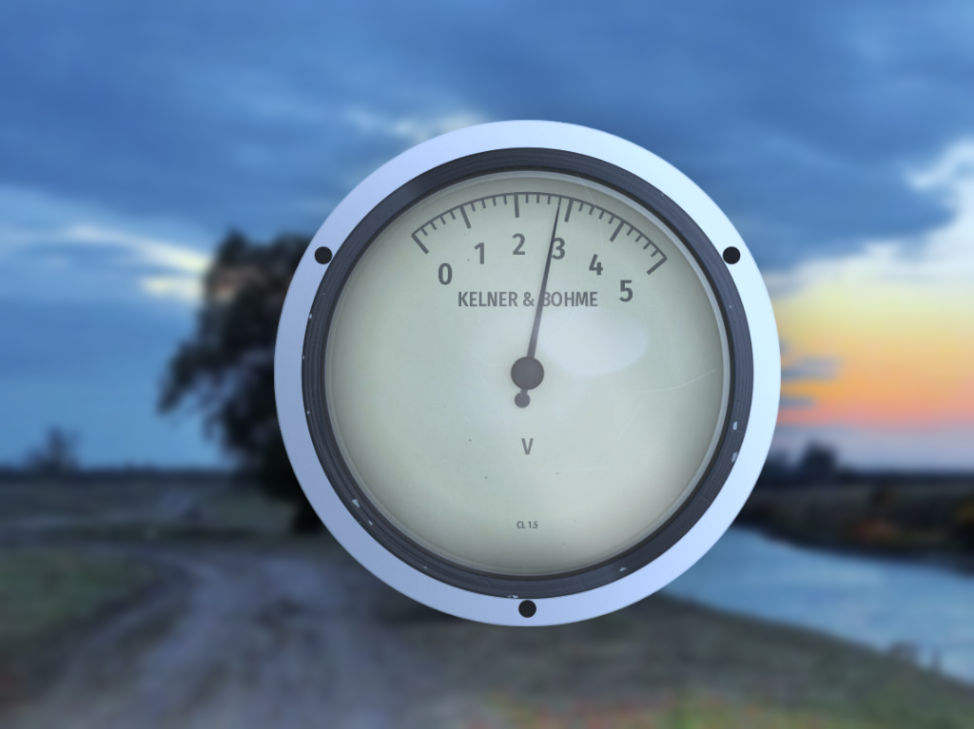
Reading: 2.8
